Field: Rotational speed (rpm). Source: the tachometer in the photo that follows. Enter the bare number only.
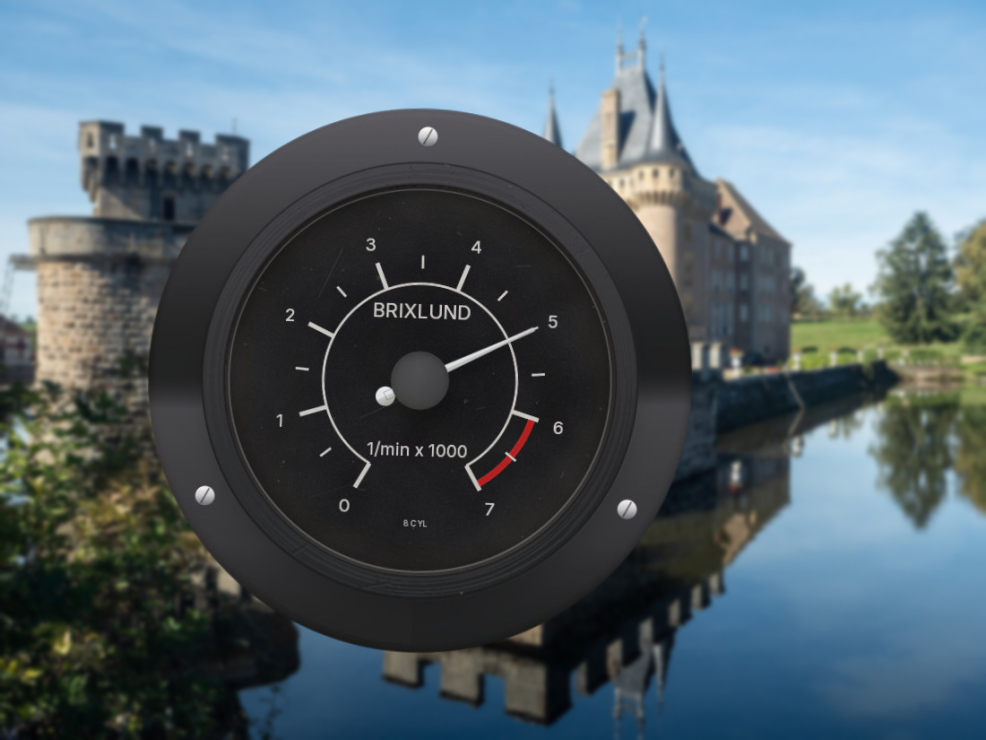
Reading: 5000
